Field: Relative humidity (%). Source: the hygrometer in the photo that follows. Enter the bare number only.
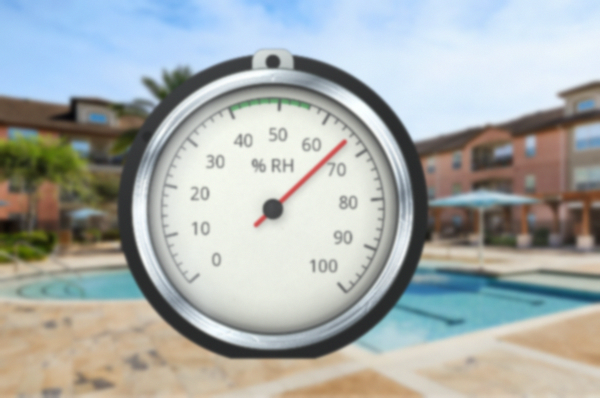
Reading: 66
